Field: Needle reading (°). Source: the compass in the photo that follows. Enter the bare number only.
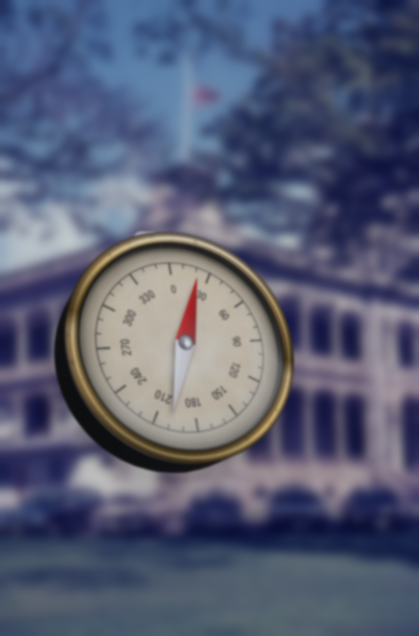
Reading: 20
